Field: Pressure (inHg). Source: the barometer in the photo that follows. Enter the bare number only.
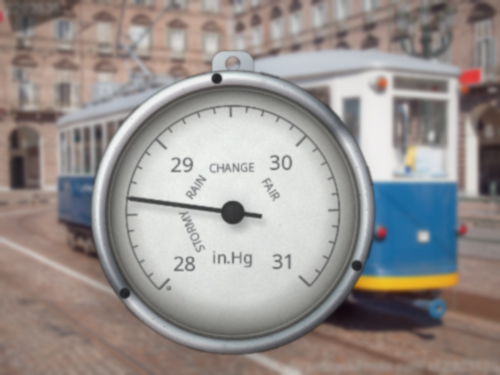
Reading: 28.6
